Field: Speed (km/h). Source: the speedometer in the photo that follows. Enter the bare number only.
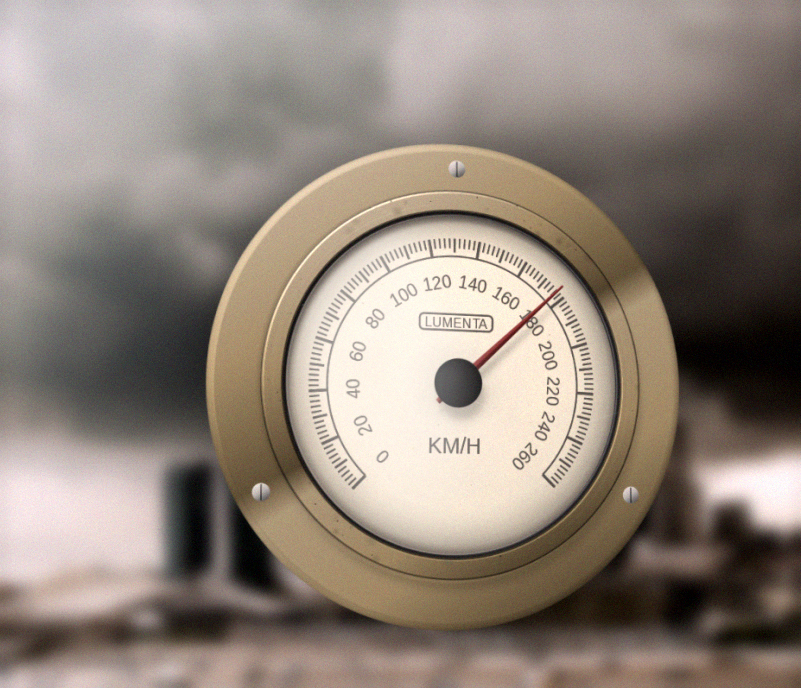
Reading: 176
